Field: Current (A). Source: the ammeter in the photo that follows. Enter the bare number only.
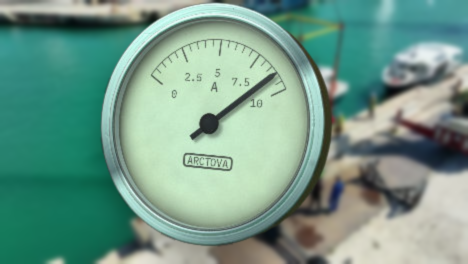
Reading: 9
